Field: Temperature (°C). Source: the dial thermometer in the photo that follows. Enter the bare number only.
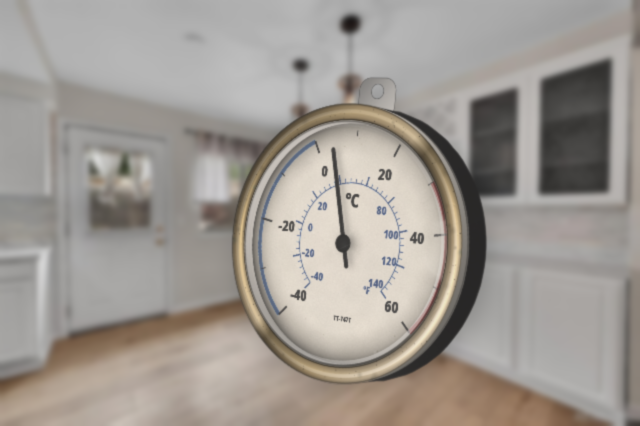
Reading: 5
